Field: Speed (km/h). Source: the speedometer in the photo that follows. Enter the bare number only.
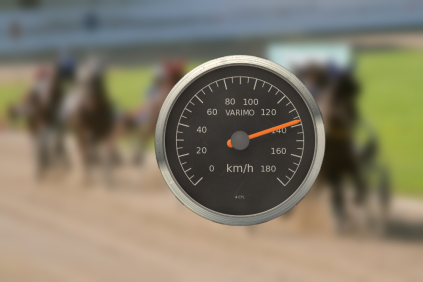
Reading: 137.5
